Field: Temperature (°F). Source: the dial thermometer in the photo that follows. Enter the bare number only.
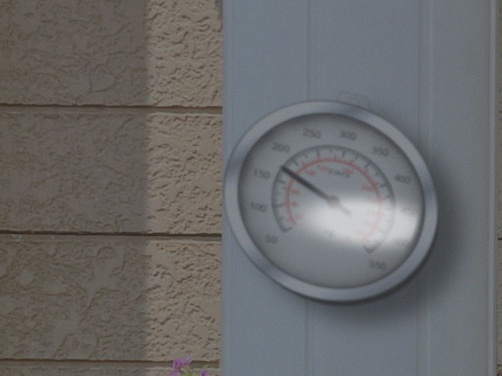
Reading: 175
